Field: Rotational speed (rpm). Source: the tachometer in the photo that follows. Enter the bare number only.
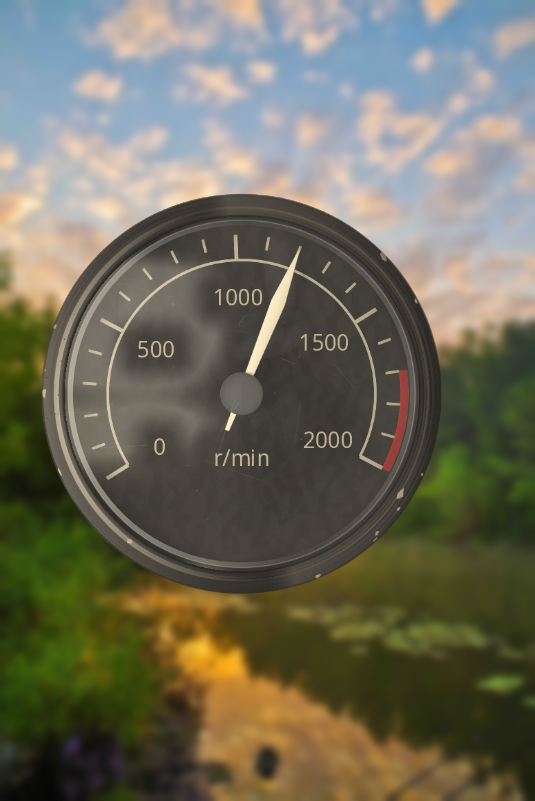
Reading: 1200
